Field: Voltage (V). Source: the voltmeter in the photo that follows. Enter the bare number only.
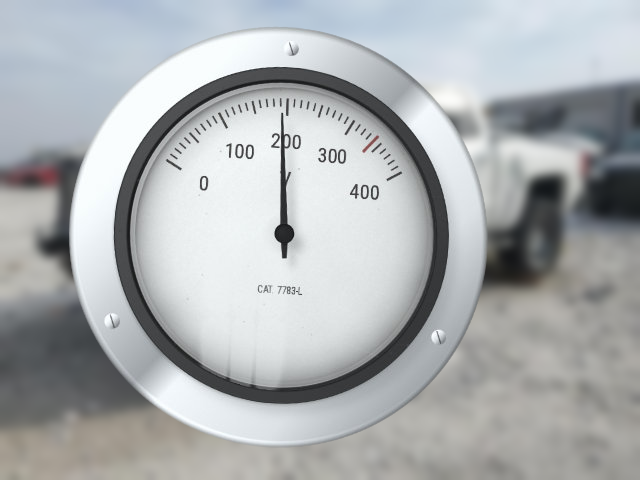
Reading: 190
